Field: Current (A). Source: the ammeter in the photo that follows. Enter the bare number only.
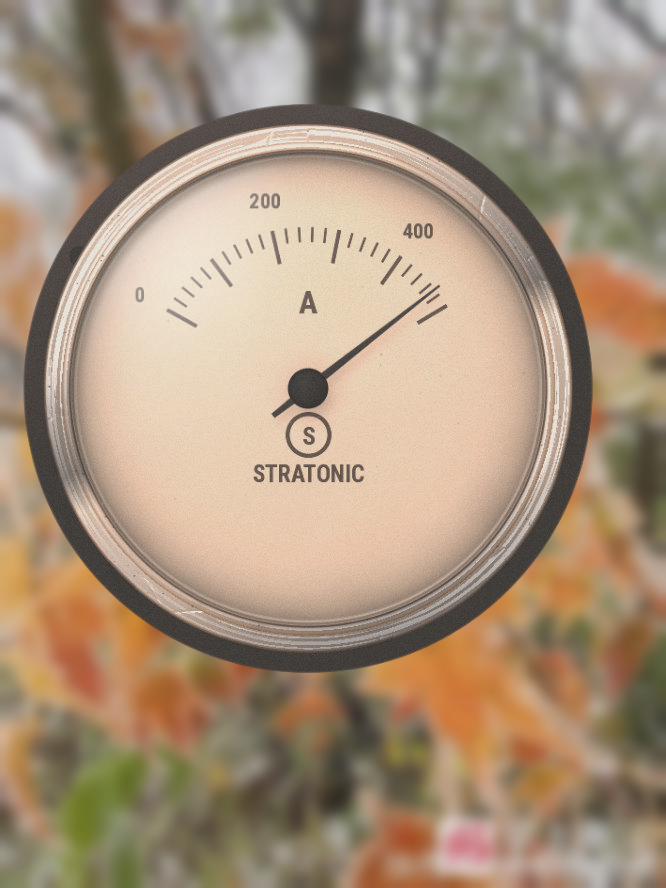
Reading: 470
